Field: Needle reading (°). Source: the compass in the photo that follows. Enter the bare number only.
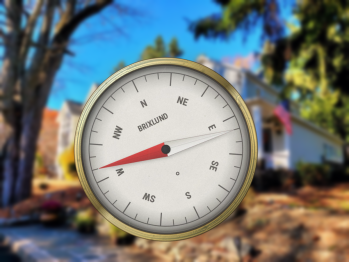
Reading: 280
